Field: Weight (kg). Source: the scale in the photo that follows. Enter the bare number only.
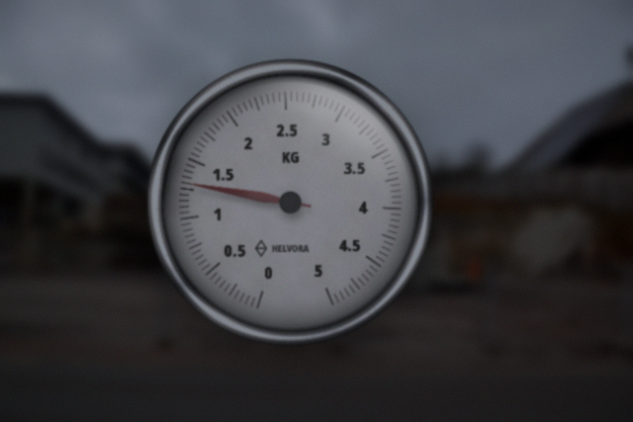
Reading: 1.3
